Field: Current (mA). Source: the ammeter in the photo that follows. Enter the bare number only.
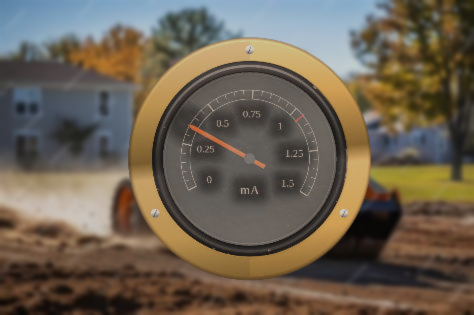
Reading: 0.35
